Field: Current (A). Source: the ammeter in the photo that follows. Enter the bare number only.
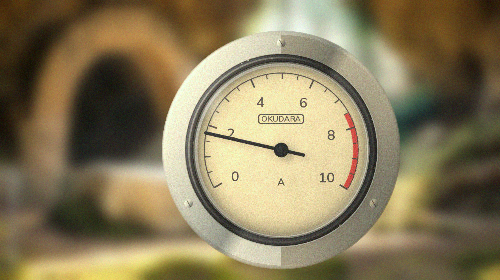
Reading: 1.75
